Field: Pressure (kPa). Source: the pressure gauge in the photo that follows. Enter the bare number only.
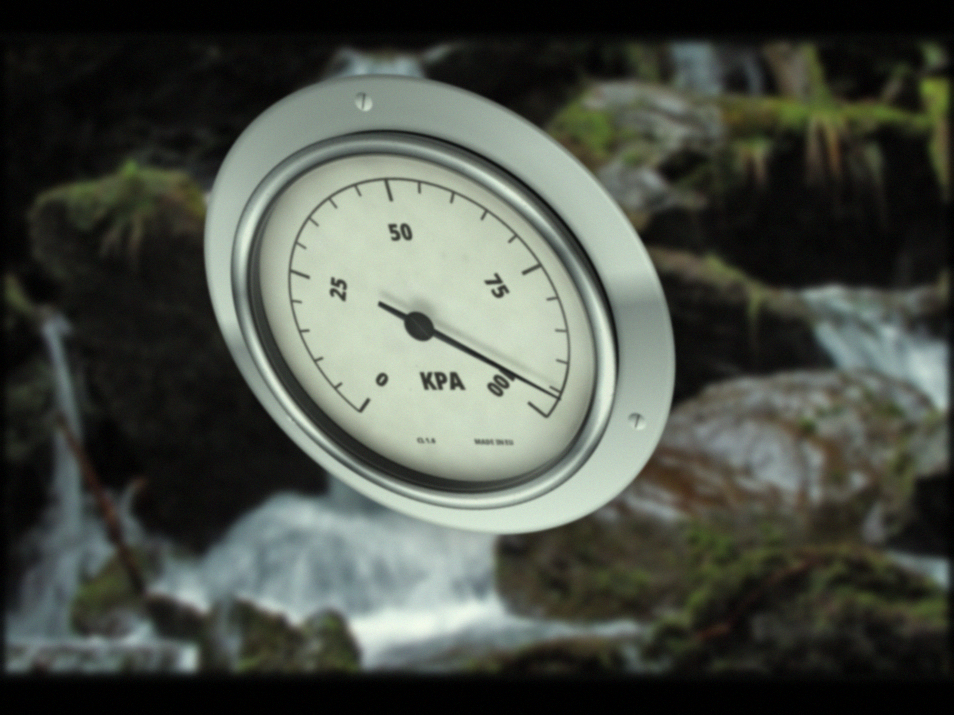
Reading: 95
